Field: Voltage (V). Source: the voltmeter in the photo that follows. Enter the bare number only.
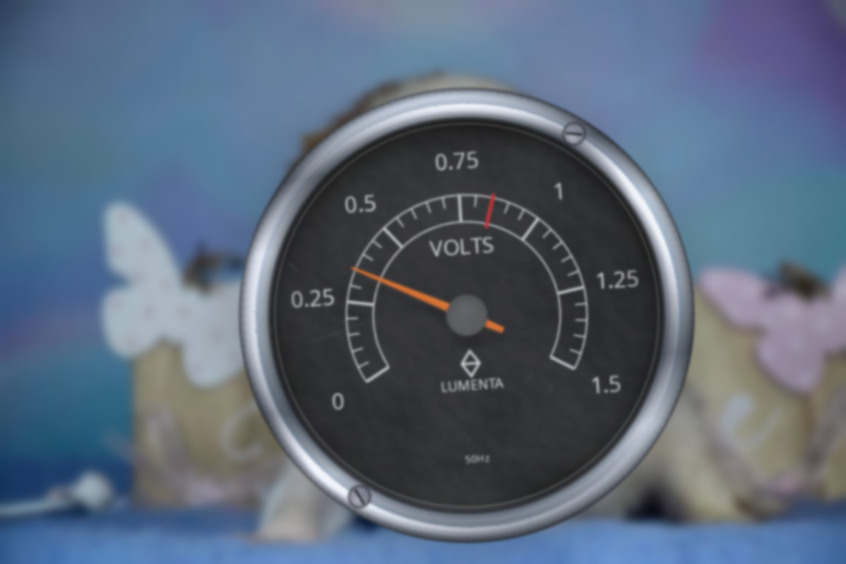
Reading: 0.35
